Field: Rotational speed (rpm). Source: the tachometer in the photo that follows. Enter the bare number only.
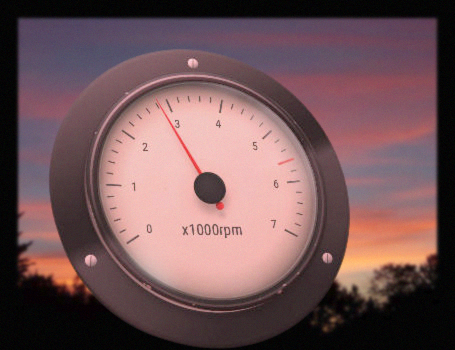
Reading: 2800
